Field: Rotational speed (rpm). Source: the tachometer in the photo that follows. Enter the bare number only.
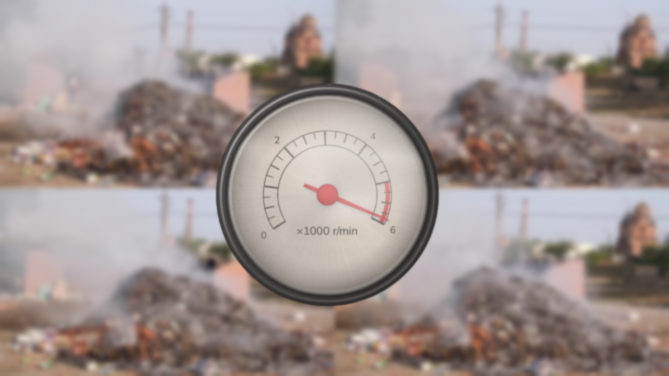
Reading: 5875
